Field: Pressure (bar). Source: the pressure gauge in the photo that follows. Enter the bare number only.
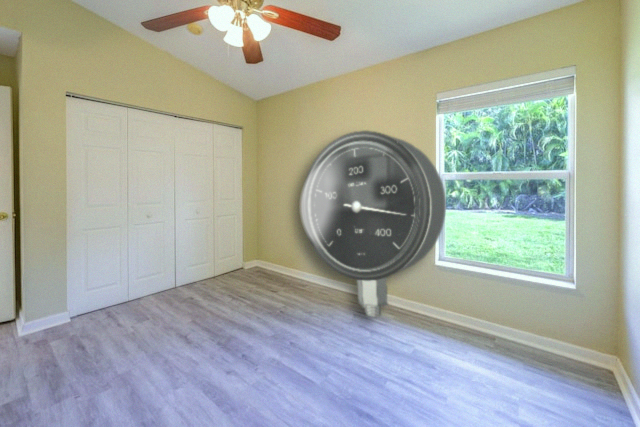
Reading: 350
